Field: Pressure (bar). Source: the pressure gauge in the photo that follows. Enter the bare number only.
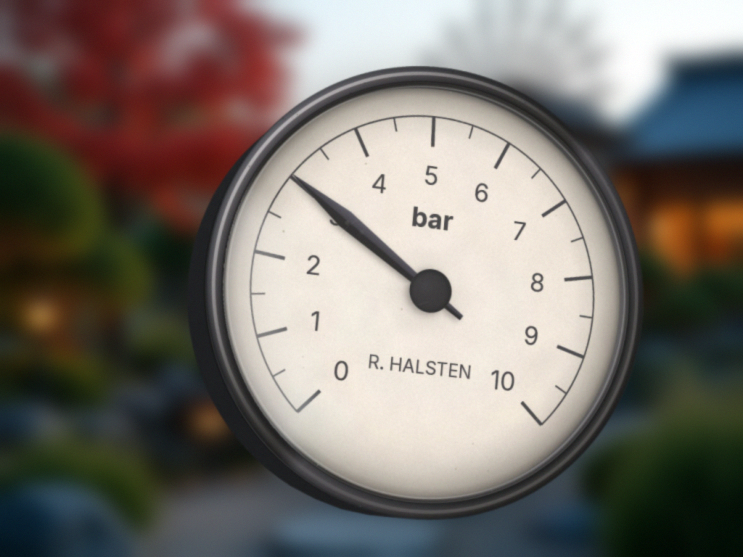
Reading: 3
